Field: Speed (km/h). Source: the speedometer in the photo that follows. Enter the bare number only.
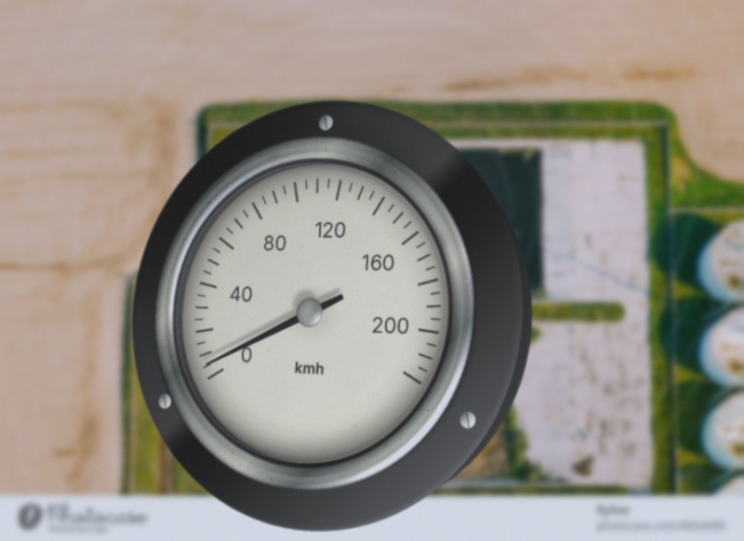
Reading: 5
